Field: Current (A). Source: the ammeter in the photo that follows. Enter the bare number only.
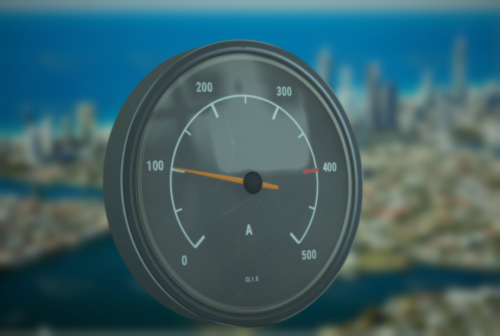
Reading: 100
